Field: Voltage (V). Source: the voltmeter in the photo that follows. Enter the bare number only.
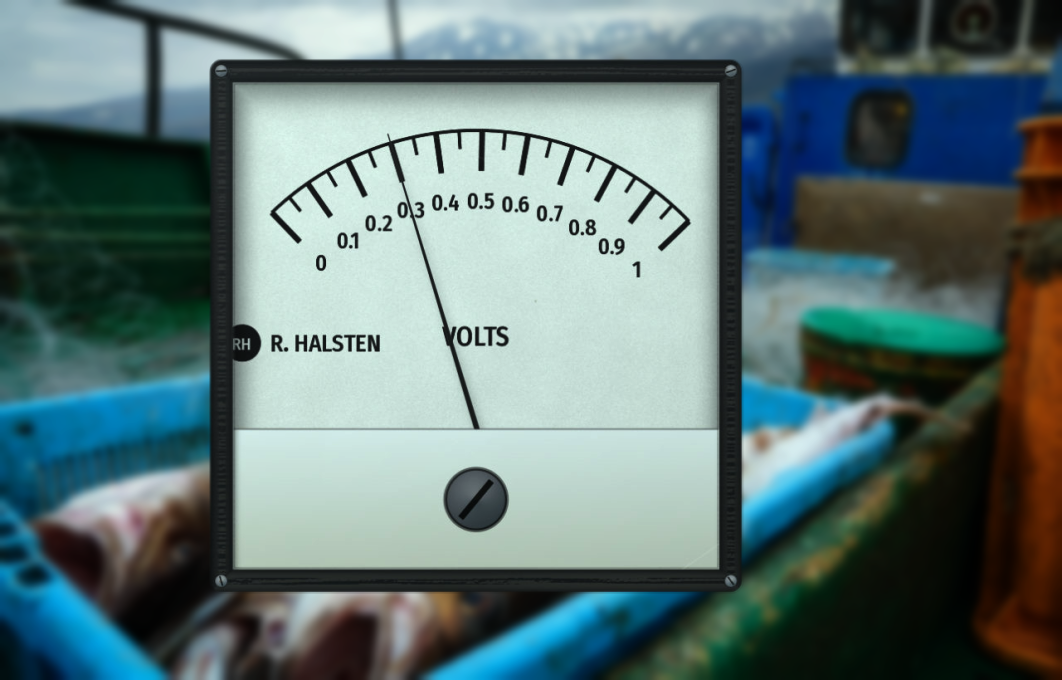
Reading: 0.3
